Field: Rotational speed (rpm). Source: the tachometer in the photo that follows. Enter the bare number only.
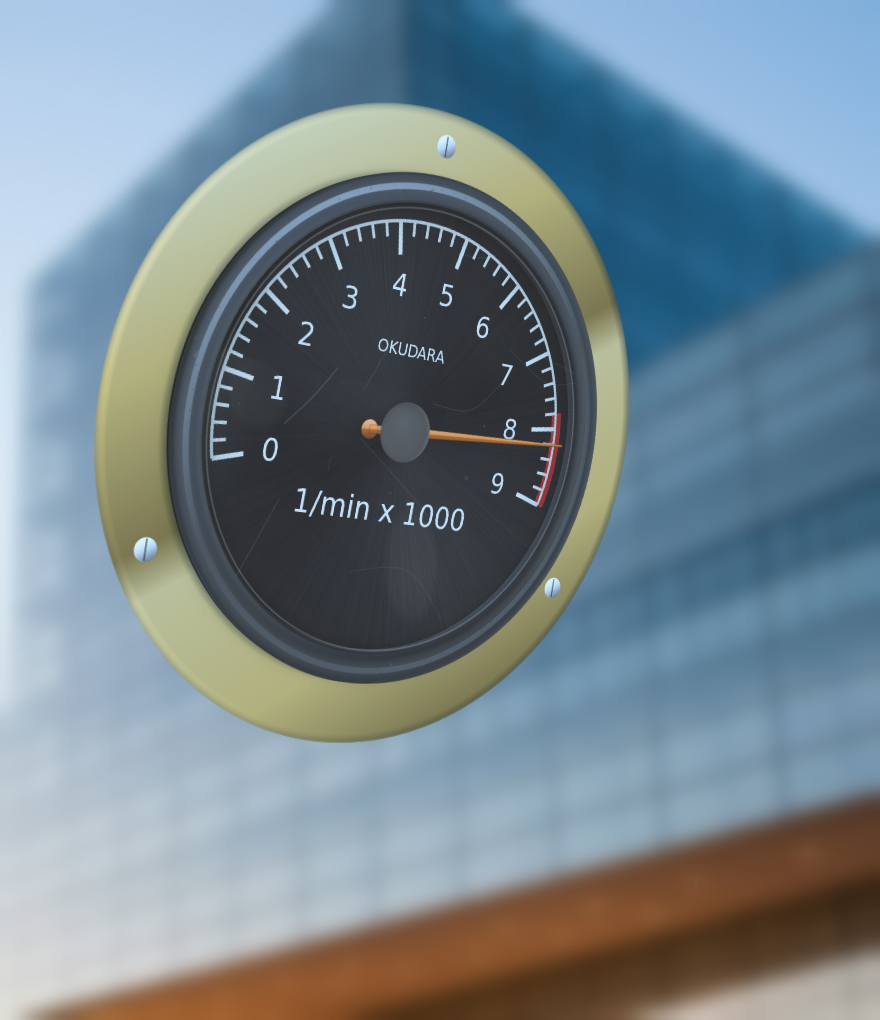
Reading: 8200
